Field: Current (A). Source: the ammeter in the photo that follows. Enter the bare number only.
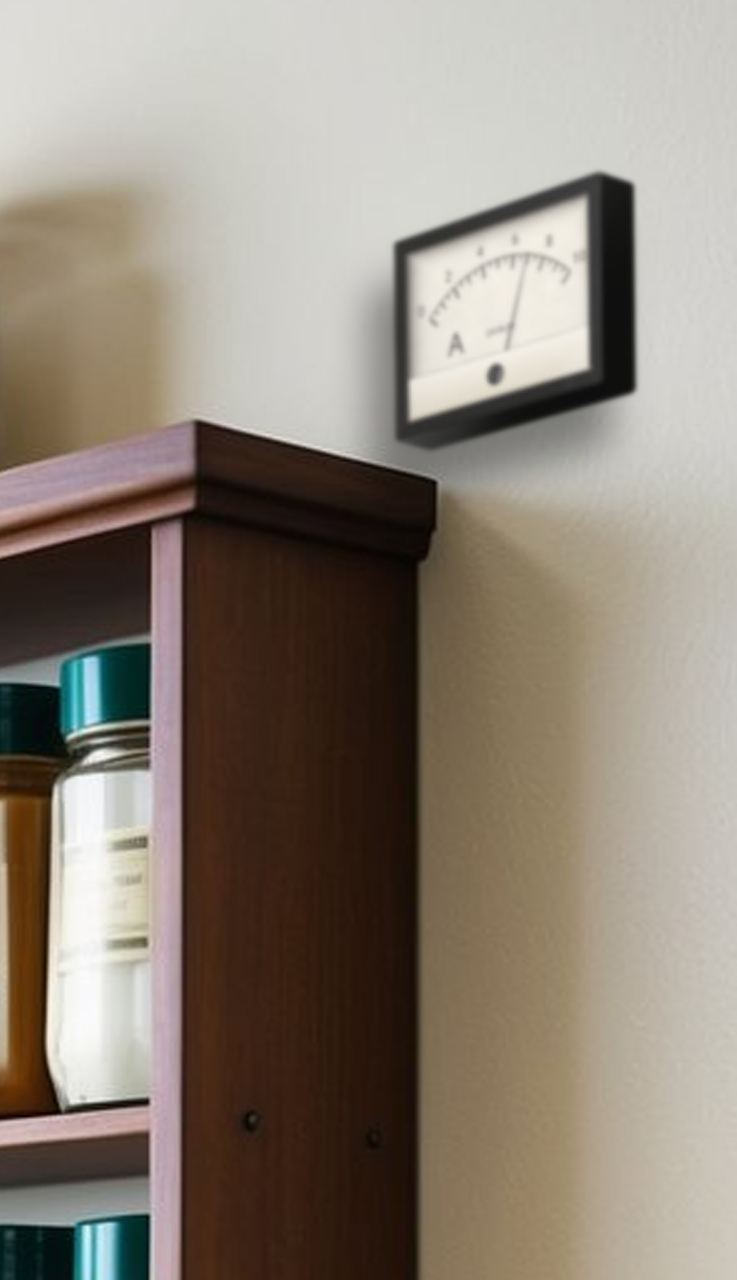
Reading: 7
